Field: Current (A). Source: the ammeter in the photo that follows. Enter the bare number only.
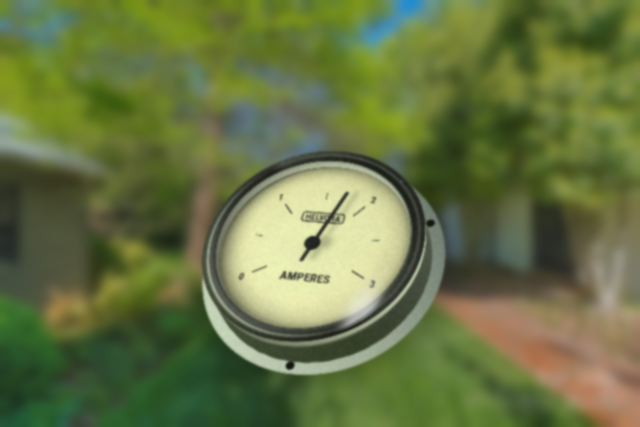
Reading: 1.75
